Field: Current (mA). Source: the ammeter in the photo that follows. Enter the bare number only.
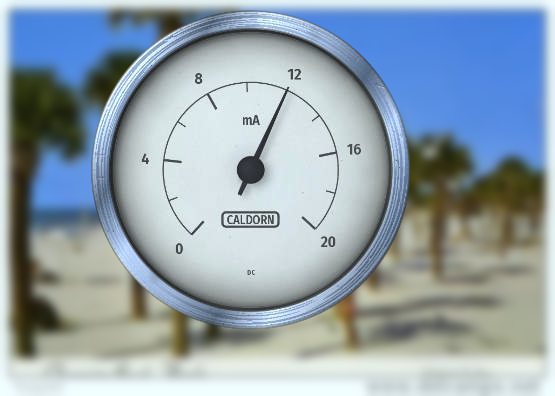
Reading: 12
